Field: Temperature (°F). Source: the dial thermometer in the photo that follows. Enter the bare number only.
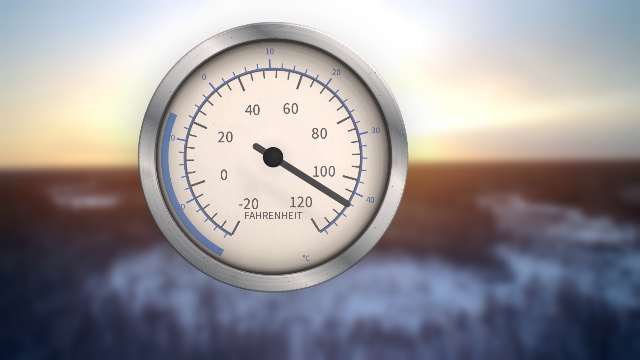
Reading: 108
